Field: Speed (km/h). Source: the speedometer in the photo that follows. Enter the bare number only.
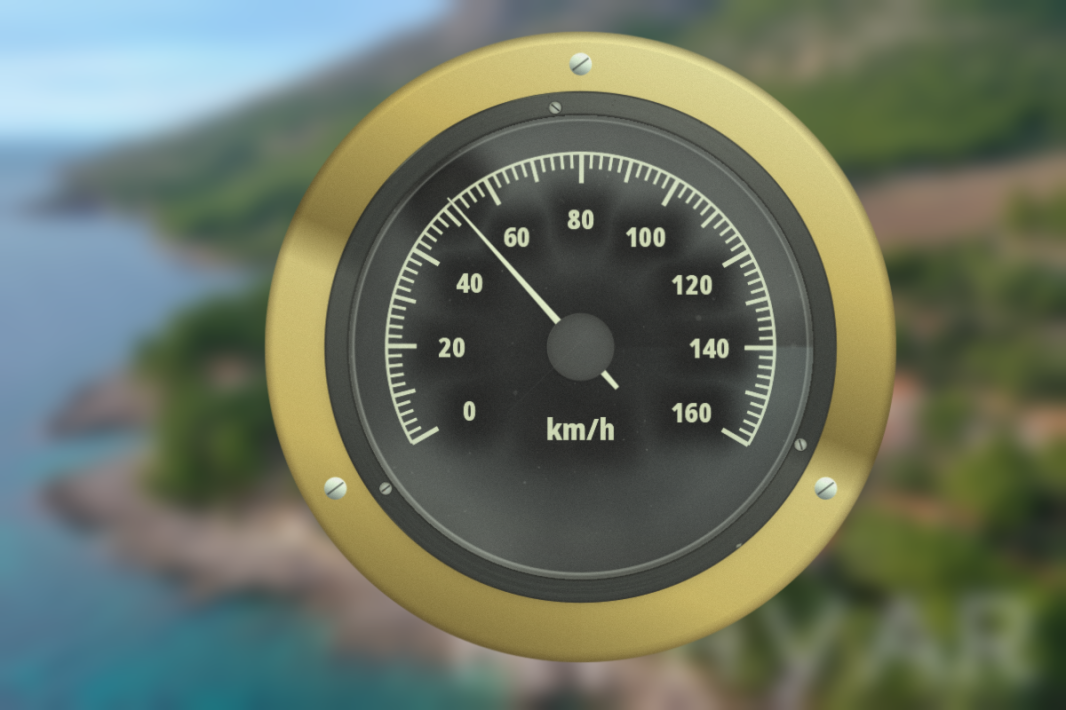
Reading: 52
